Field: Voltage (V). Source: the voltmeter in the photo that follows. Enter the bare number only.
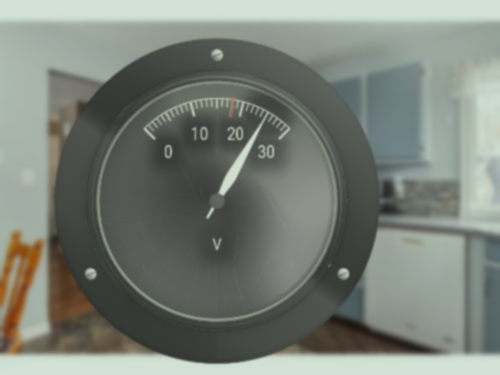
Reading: 25
